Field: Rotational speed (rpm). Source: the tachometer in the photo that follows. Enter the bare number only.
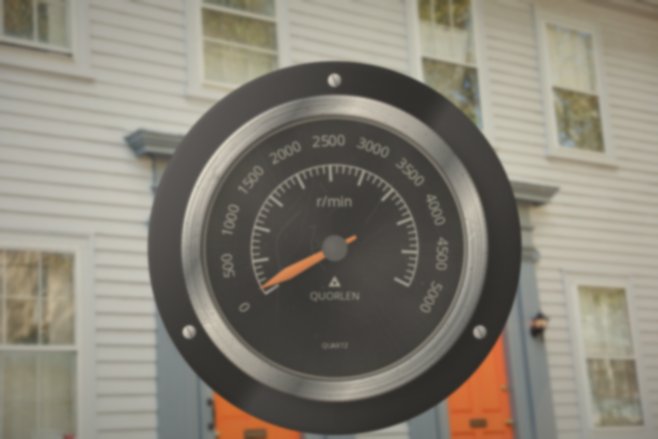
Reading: 100
